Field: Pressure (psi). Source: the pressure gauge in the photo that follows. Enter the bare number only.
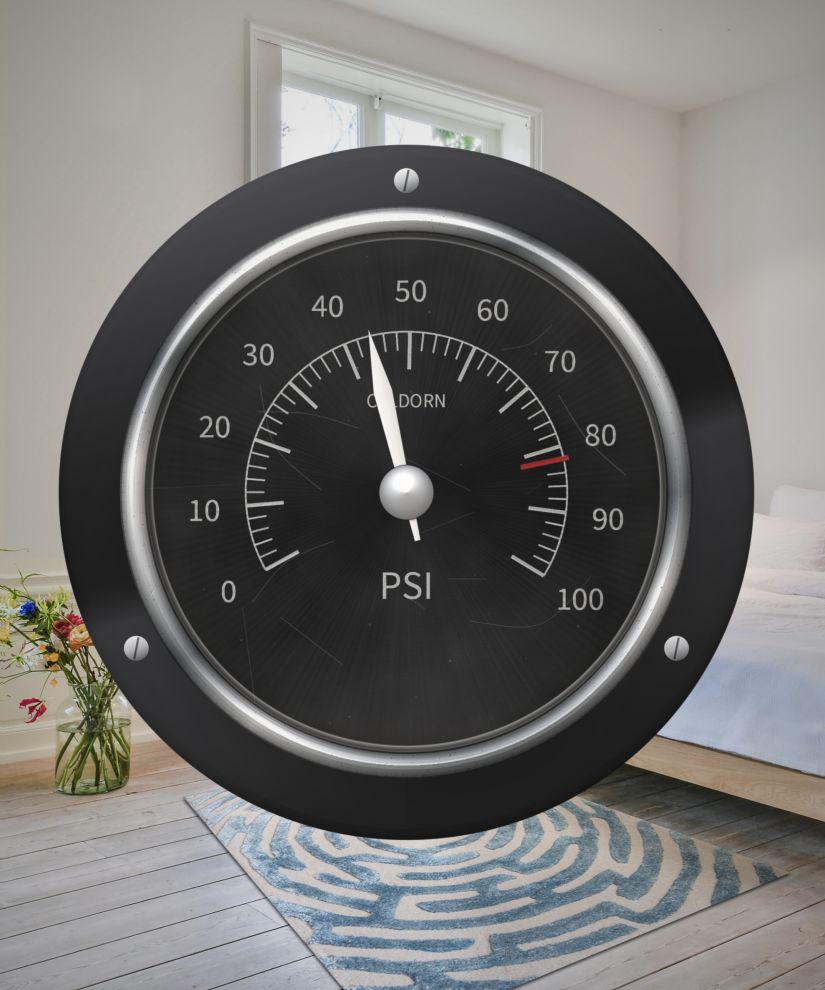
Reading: 44
